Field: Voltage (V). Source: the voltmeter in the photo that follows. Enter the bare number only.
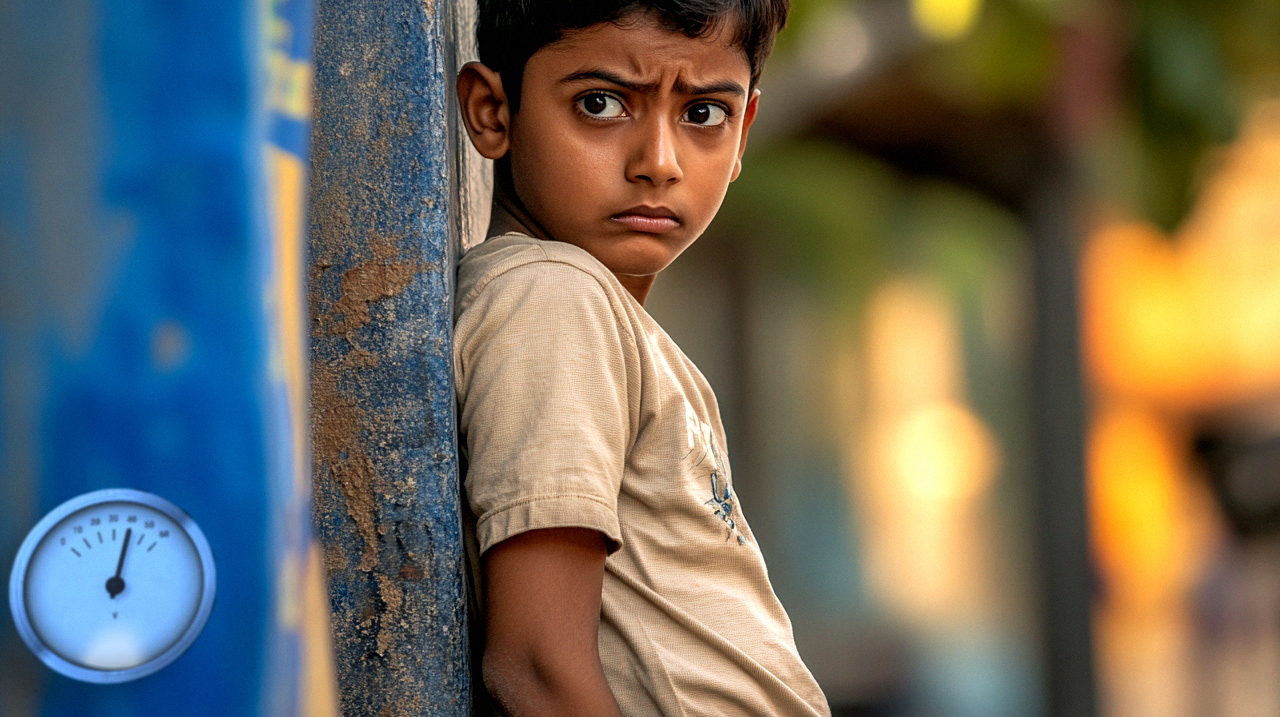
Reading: 40
